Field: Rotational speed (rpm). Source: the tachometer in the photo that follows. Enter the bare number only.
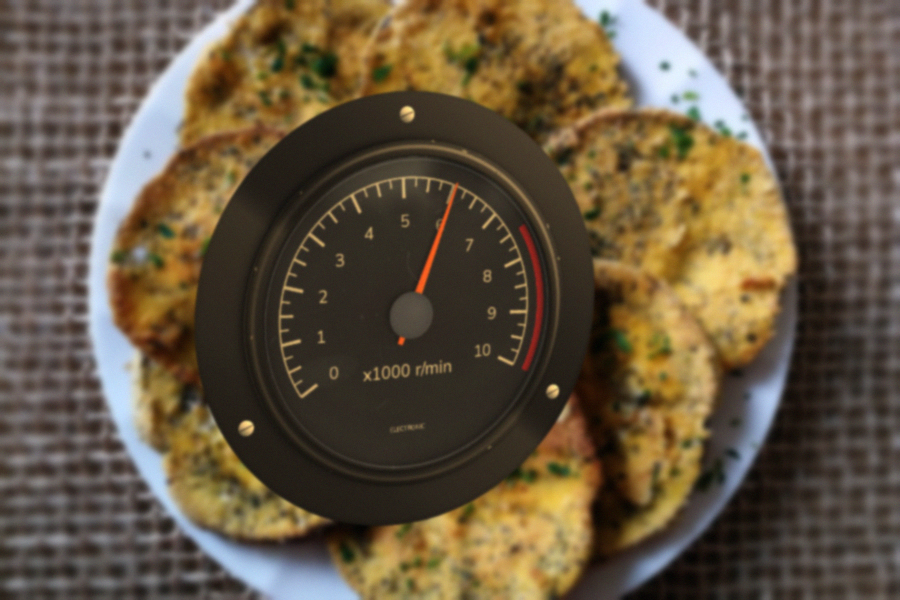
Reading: 6000
